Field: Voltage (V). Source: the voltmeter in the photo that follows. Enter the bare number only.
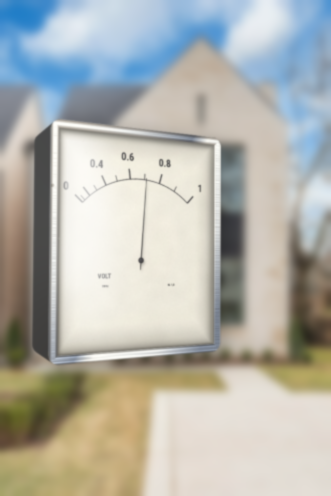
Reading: 0.7
